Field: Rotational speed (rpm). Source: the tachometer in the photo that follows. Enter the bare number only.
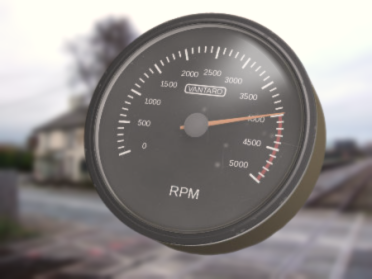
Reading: 4000
